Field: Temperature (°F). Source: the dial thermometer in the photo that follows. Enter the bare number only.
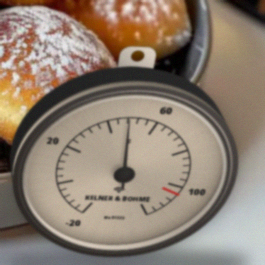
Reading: 48
